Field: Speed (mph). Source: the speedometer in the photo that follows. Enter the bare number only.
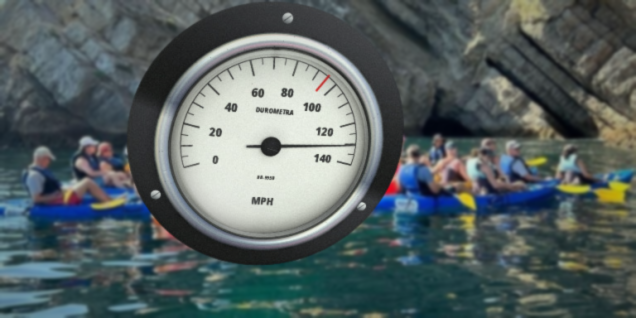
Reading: 130
